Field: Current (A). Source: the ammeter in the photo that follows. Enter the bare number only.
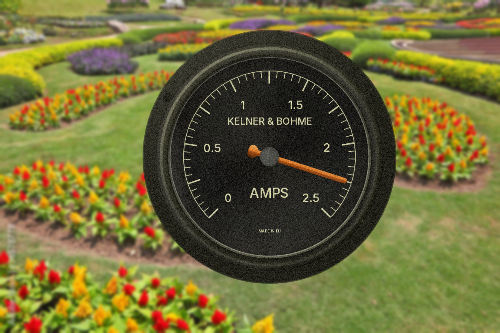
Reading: 2.25
